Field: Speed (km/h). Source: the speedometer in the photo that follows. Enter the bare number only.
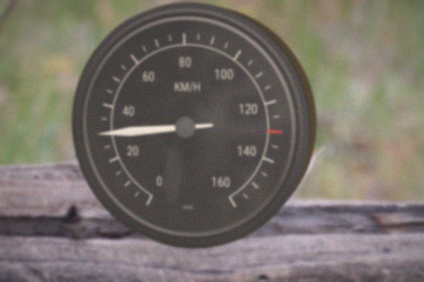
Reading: 30
